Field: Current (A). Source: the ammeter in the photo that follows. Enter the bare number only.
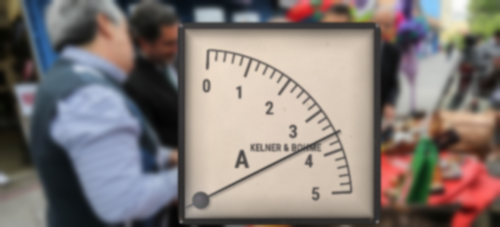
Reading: 3.6
